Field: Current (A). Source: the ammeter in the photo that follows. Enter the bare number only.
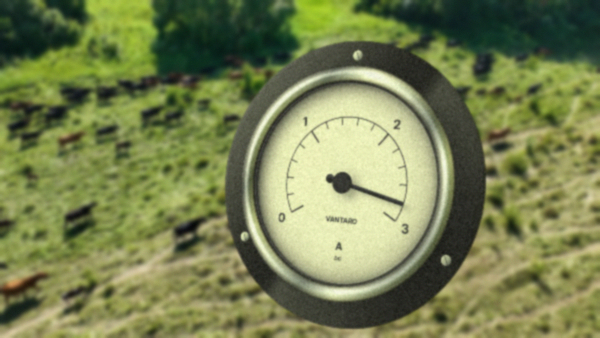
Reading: 2.8
